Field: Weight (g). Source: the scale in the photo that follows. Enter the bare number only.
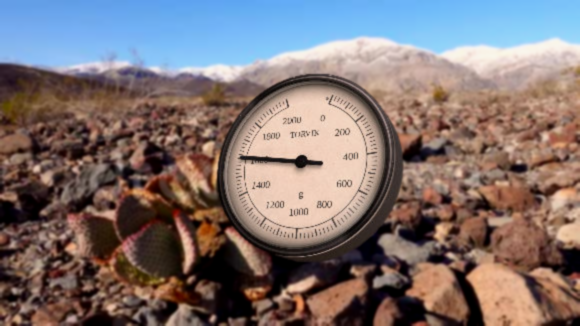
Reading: 1600
